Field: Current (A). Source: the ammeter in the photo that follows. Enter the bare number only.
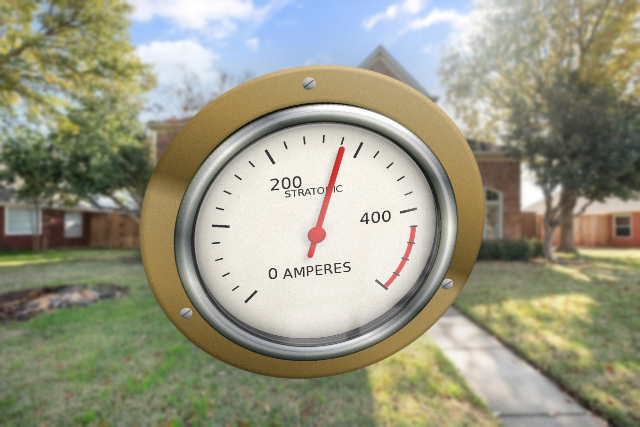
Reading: 280
